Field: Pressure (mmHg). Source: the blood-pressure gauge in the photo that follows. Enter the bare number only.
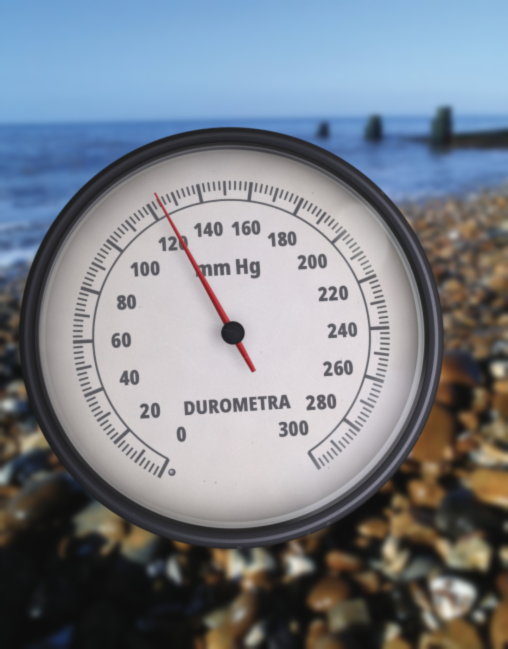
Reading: 124
